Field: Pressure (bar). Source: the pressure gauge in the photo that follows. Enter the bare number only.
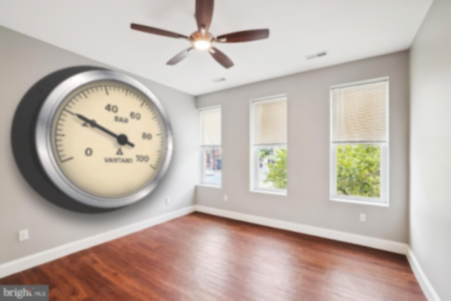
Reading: 20
